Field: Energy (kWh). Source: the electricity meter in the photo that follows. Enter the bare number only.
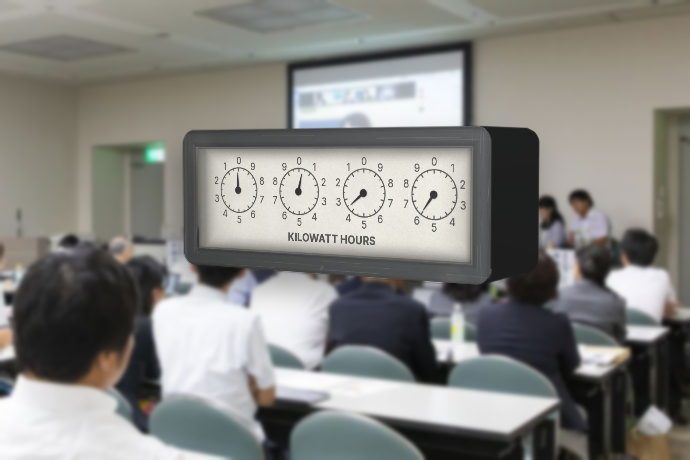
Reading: 36
